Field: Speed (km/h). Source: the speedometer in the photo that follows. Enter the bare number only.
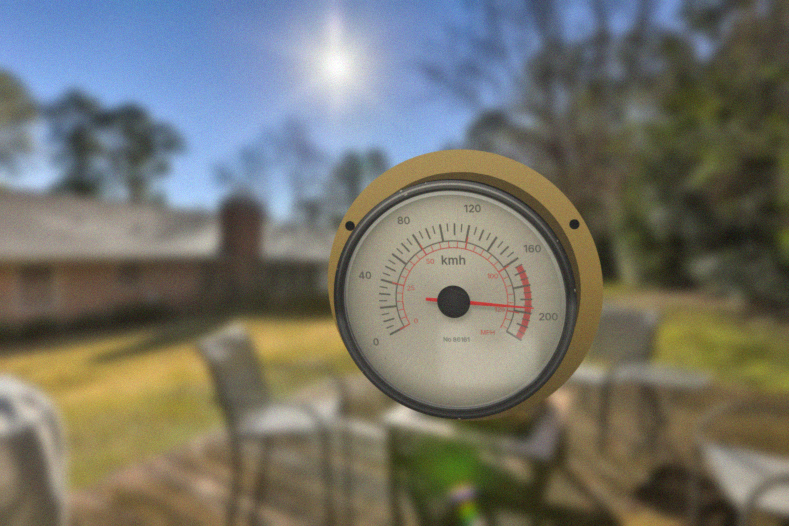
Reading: 195
